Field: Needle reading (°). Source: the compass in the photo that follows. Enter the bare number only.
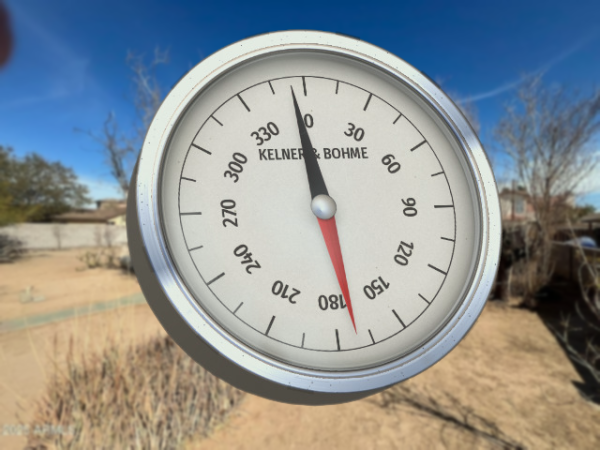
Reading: 172.5
